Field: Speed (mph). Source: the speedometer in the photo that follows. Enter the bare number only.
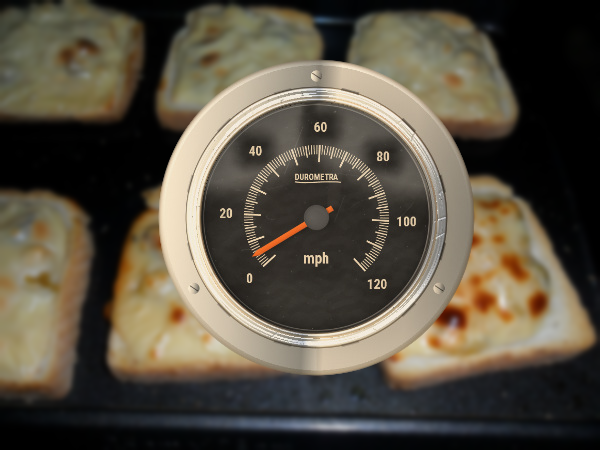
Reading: 5
